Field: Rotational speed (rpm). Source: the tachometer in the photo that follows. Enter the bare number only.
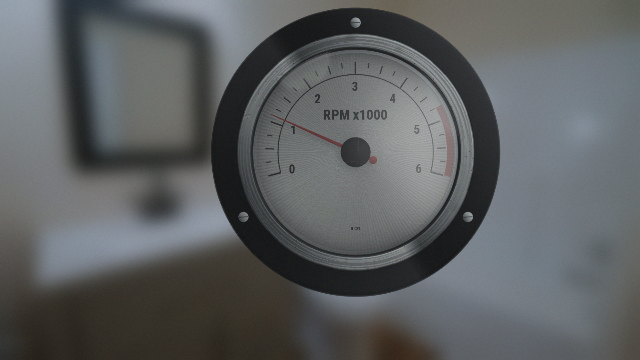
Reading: 1125
